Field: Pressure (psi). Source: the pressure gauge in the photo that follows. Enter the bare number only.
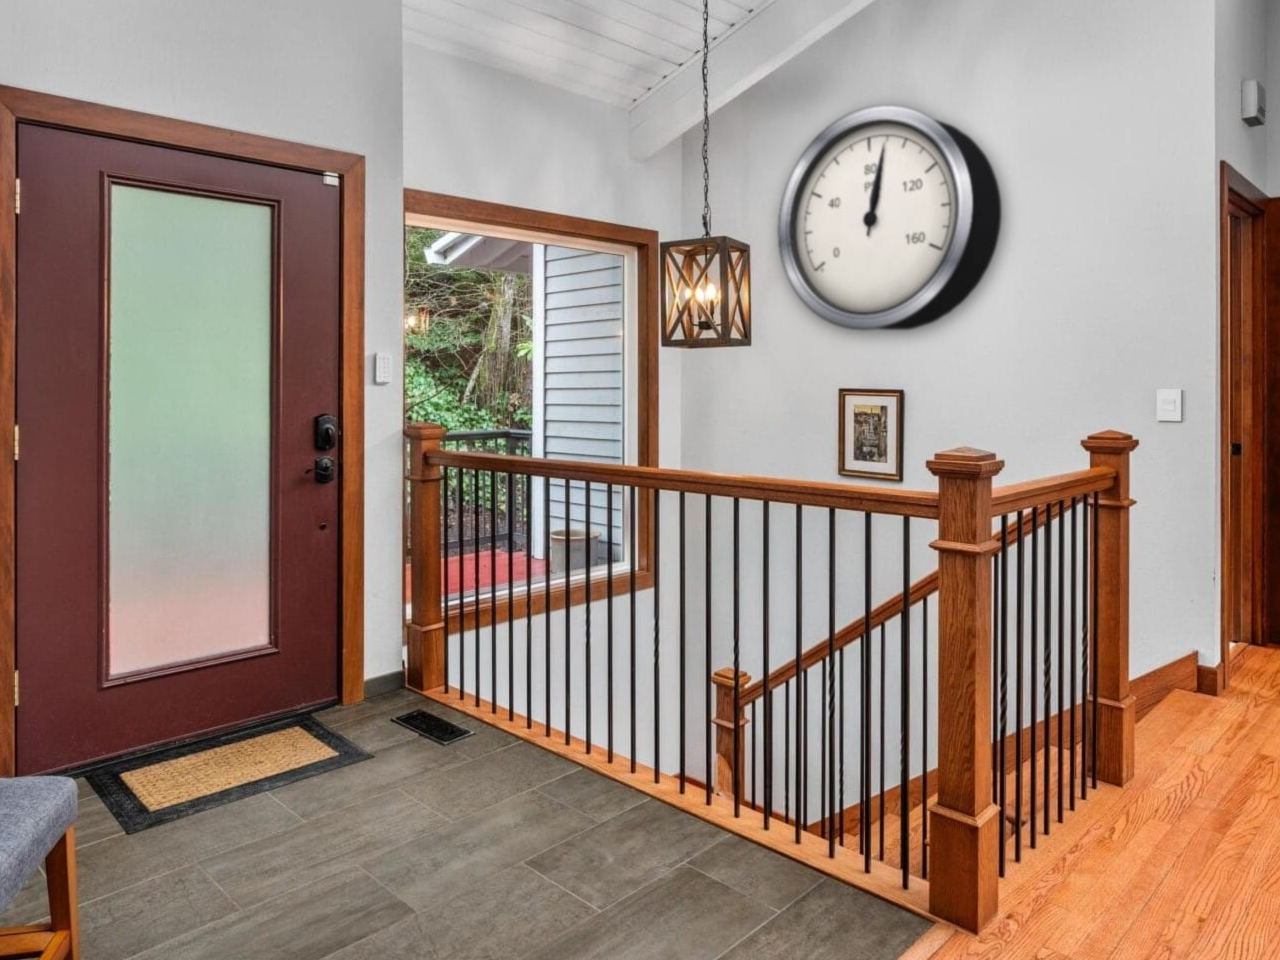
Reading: 90
